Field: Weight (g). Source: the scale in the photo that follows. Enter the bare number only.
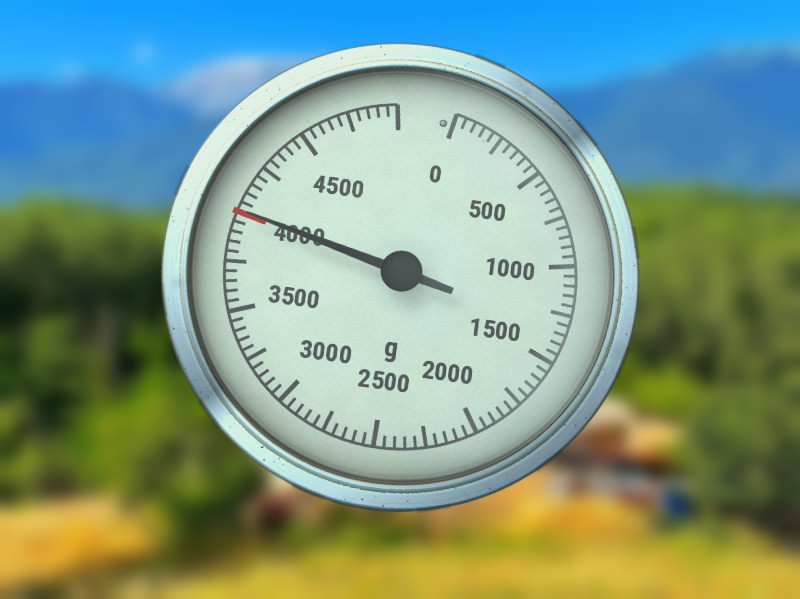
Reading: 4000
